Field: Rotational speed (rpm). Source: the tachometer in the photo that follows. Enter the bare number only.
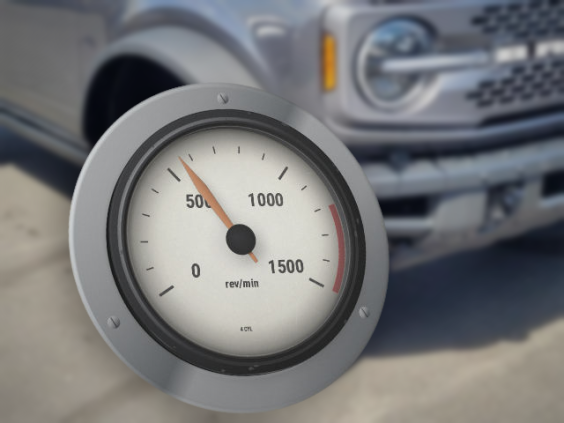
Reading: 550
